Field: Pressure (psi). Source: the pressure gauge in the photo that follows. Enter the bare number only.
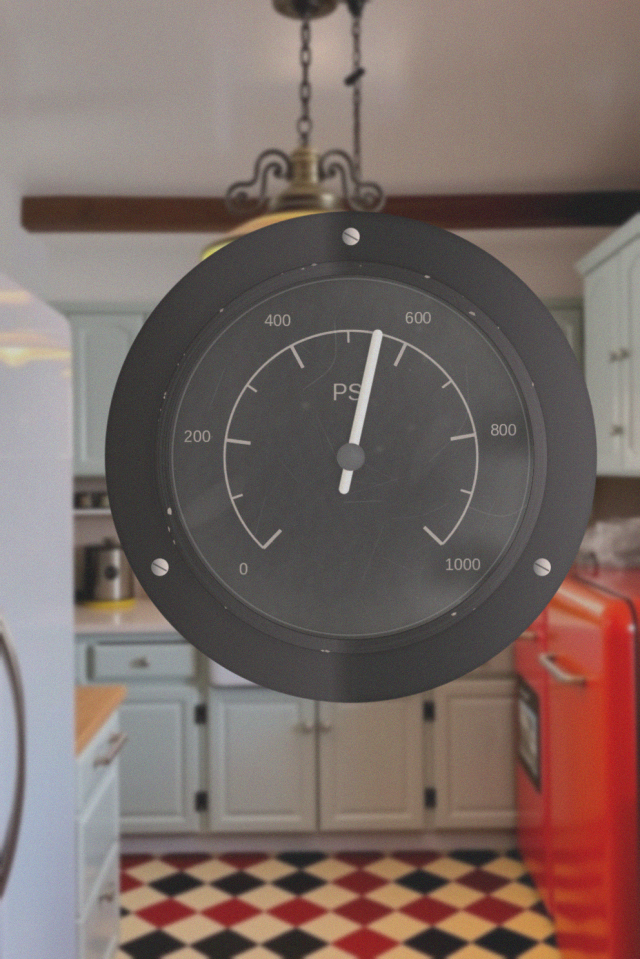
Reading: 550
